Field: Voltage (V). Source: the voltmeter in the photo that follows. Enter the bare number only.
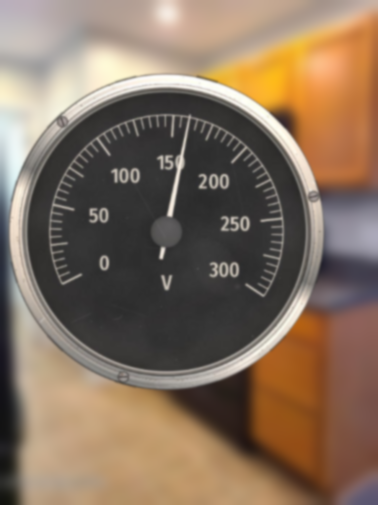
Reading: 160
